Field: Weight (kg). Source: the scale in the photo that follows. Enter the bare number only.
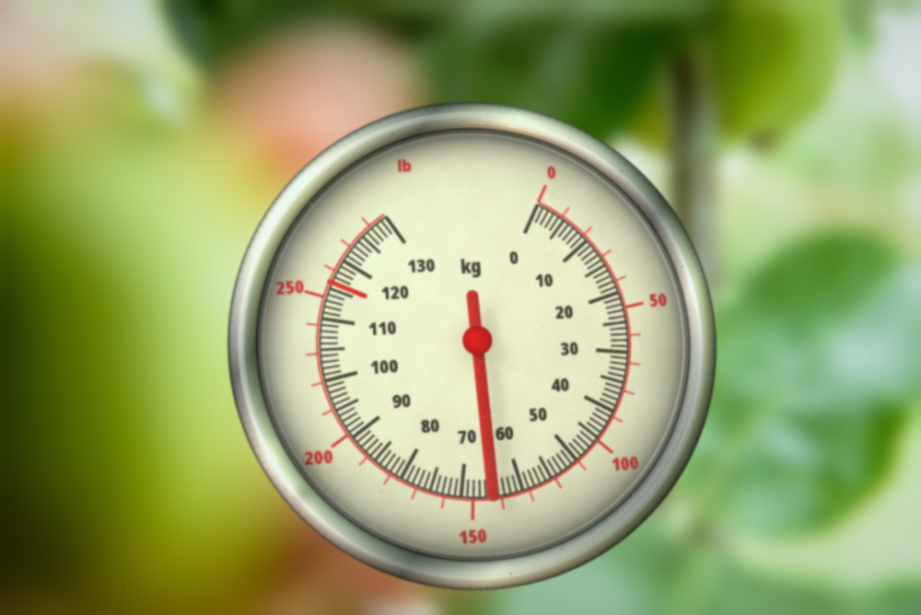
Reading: 65
